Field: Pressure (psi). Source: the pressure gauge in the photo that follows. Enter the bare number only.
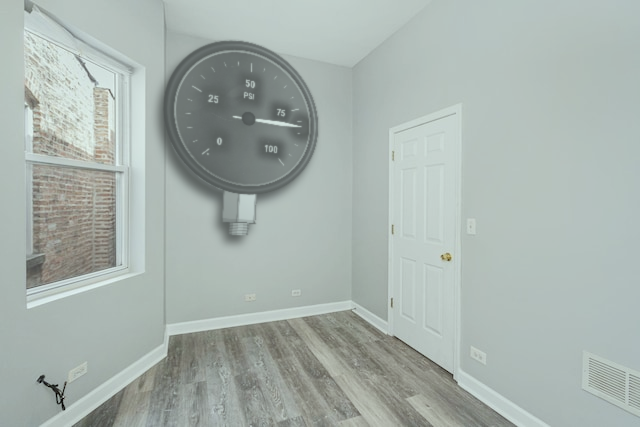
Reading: 82.5
